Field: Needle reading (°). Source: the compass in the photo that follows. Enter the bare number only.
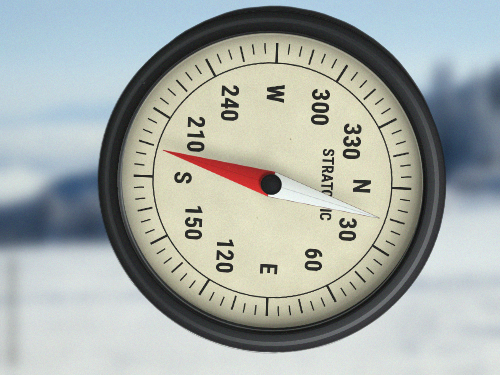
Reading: 195
